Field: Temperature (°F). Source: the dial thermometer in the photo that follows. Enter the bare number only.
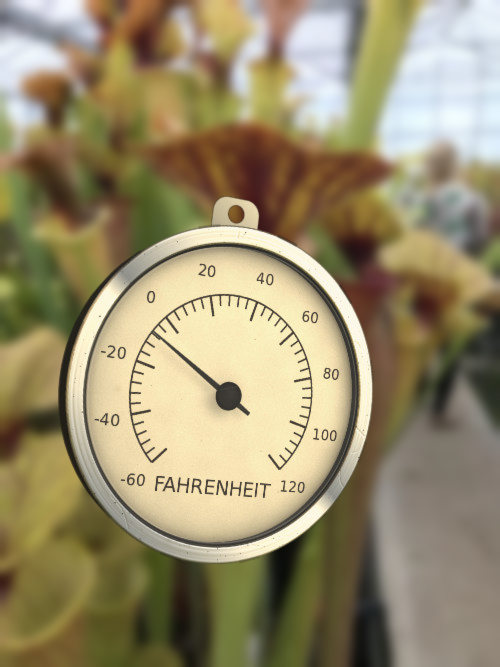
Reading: -8
